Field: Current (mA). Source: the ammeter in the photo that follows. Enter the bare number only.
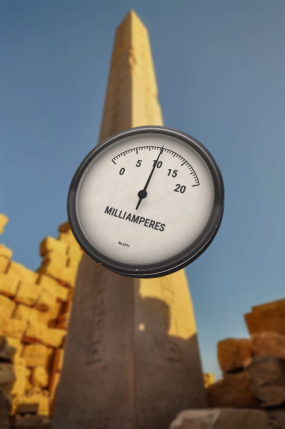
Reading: 10
